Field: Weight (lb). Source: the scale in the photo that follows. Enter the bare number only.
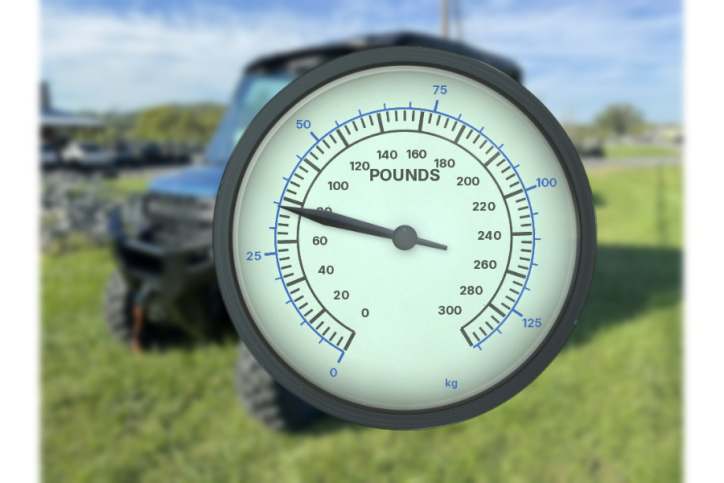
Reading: 76
